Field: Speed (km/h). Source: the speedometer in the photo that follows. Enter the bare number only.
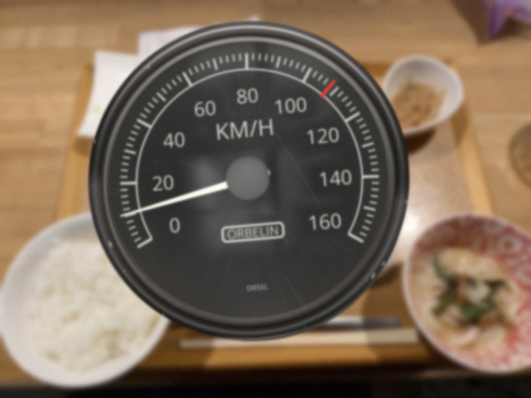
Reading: 10
